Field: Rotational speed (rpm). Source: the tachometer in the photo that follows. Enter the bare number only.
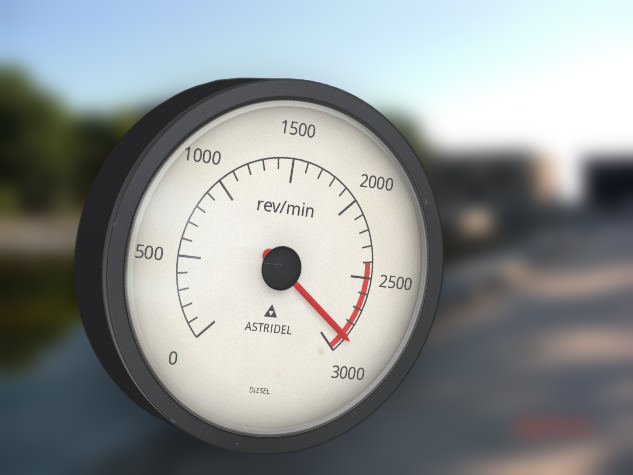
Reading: 2900
